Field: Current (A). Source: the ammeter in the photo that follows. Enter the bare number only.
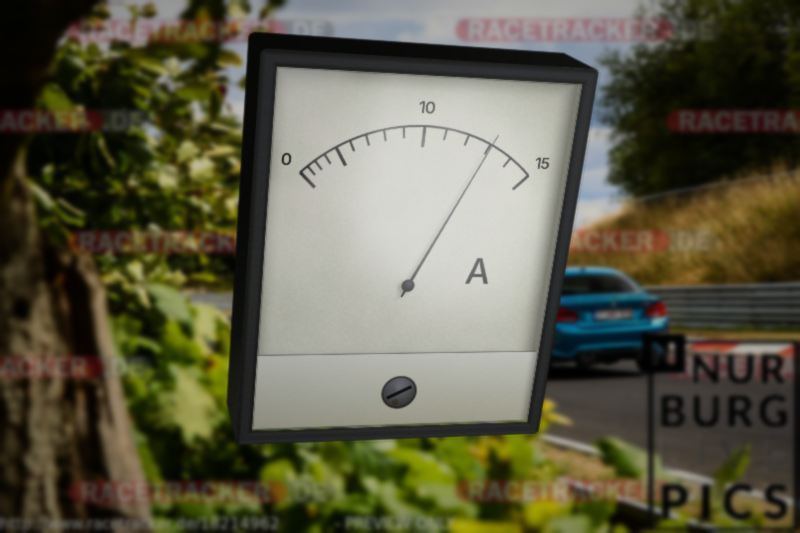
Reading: 13
